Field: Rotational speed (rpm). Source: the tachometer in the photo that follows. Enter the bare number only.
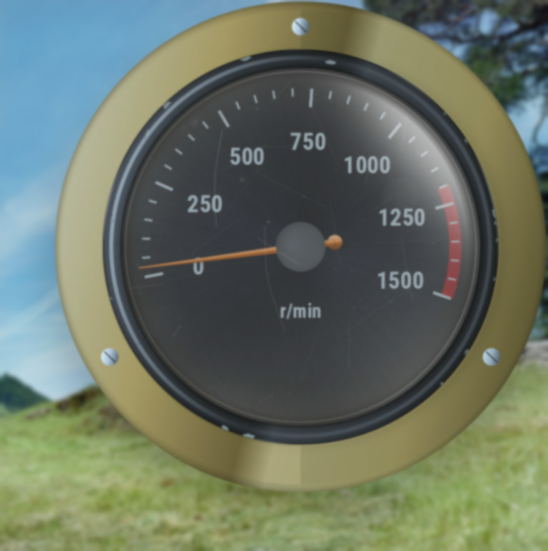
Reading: 25
